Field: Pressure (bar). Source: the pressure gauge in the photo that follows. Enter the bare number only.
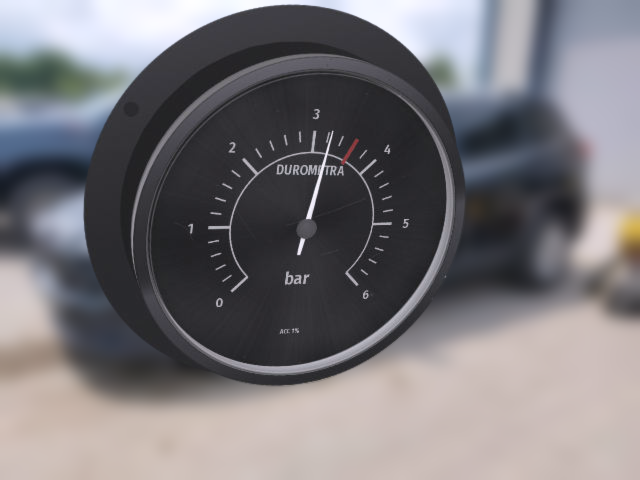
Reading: 3.2
